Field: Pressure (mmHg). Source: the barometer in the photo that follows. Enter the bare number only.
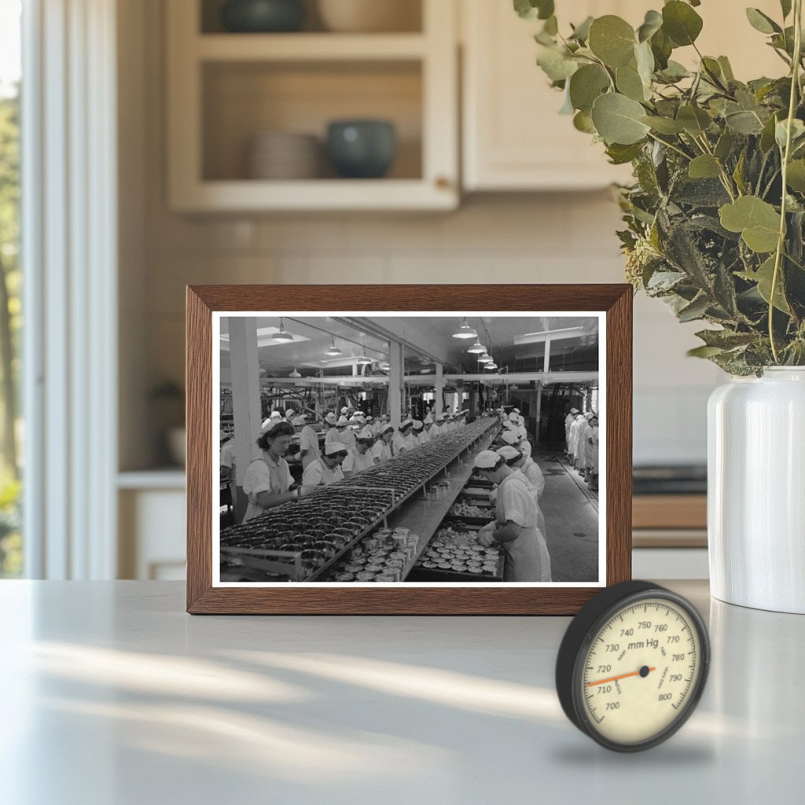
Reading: 715
